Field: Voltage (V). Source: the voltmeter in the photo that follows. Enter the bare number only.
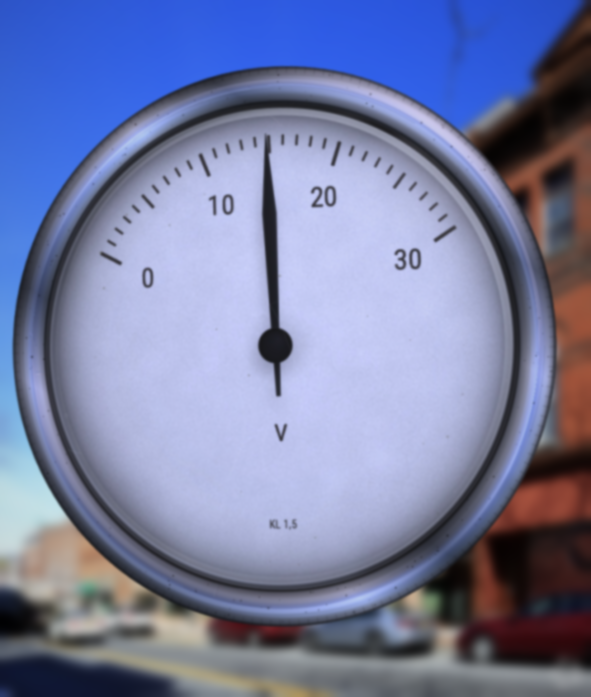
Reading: 15
